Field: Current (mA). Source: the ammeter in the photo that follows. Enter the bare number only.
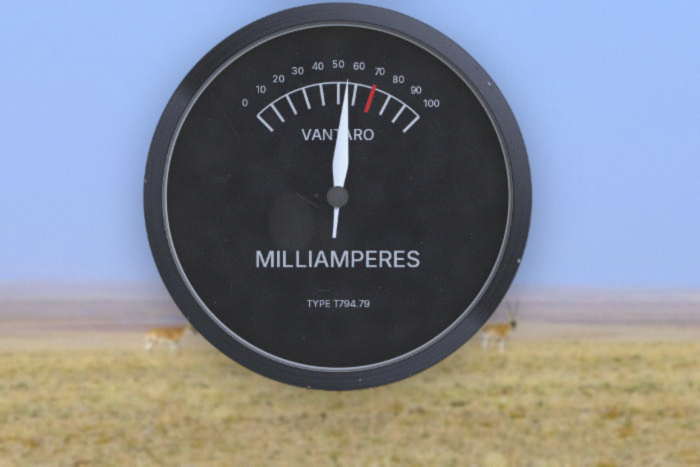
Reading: 55
